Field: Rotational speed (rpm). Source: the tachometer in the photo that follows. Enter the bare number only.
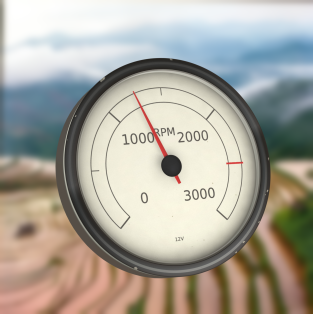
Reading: 1250
